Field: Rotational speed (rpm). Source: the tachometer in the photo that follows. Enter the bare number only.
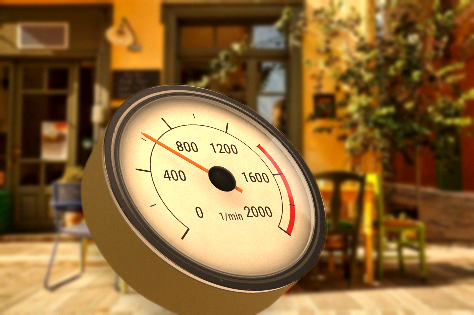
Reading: 600
